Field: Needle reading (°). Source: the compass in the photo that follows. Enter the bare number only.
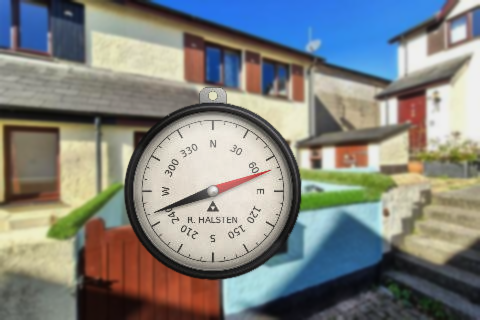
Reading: 70
